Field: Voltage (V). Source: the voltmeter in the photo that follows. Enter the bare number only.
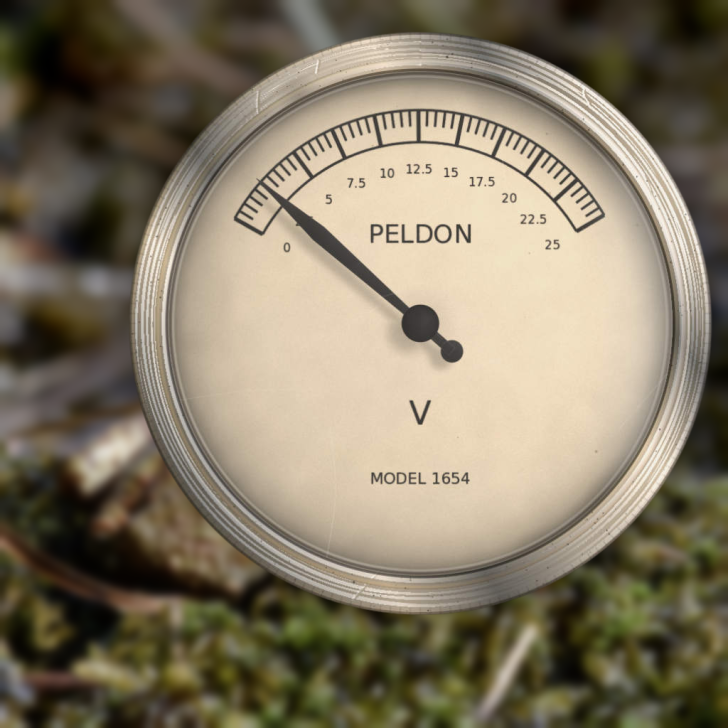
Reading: 2.5
